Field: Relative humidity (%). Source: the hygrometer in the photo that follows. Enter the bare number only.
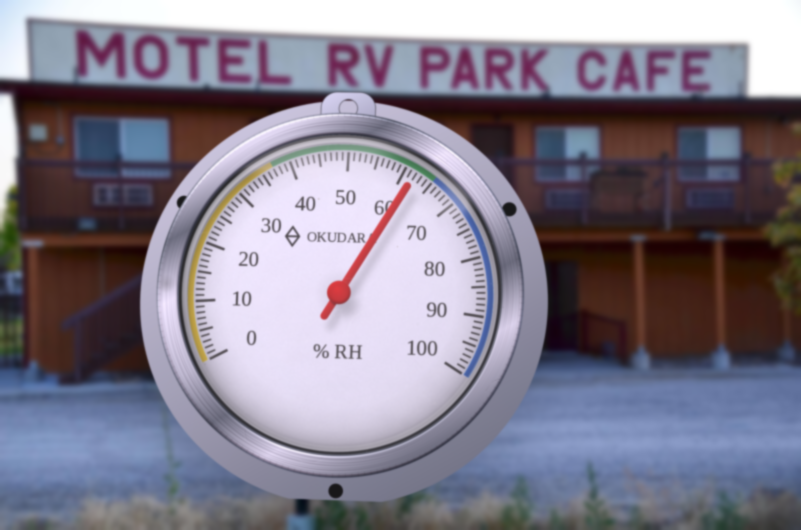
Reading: 62
